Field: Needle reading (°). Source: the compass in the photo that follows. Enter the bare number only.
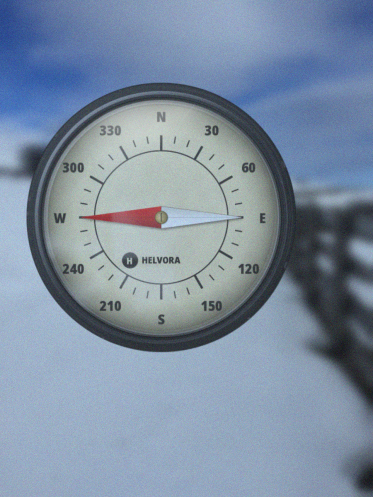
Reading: 270
